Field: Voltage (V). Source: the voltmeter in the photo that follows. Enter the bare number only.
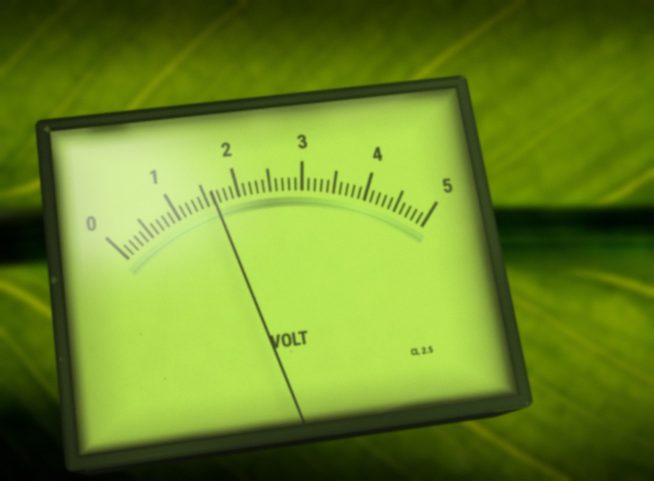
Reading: 1.6
